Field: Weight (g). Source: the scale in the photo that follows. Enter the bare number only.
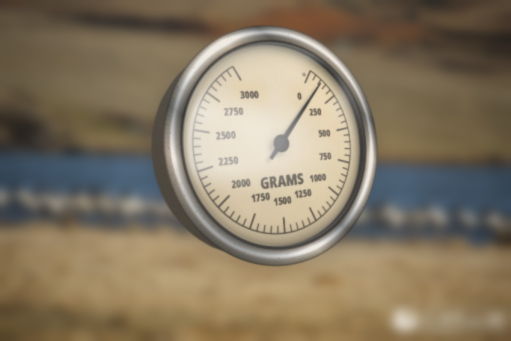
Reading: 100
